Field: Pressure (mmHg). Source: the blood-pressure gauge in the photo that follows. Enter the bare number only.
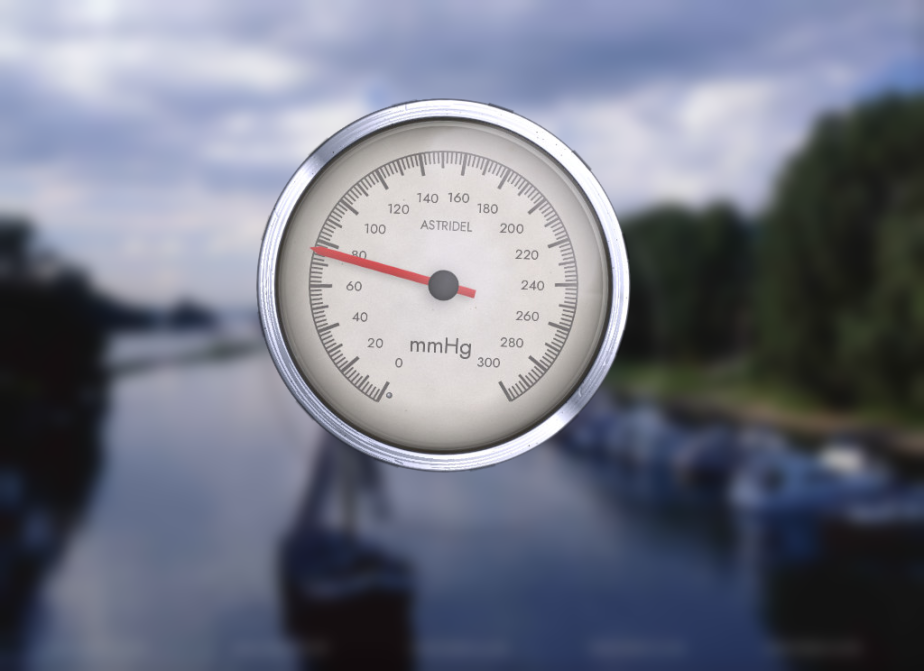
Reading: 76
